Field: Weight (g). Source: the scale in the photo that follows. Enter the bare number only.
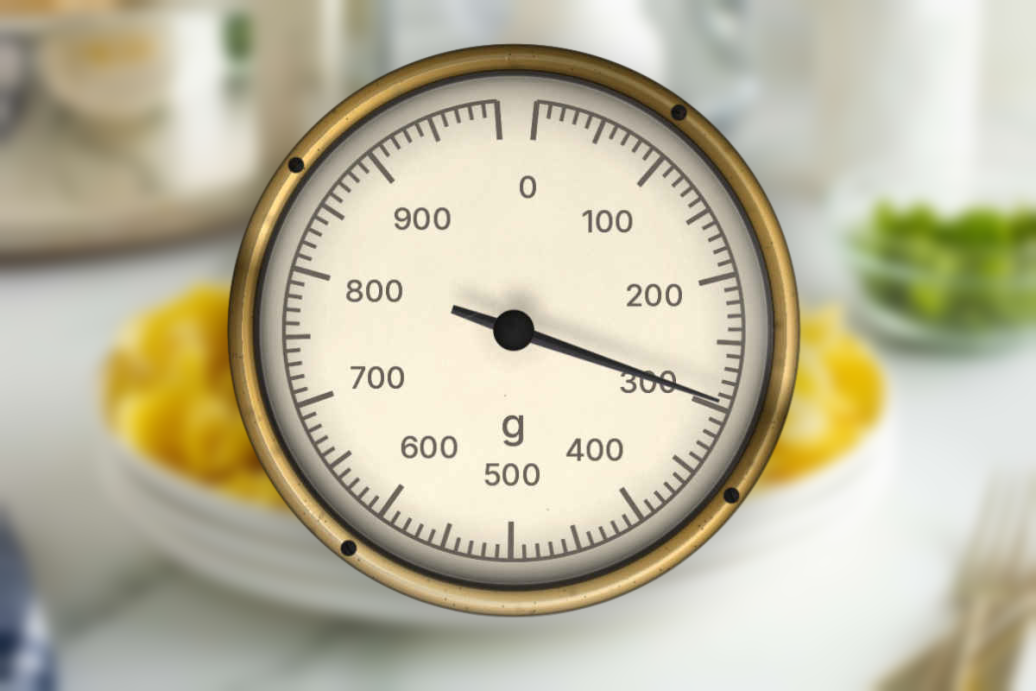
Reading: 295
